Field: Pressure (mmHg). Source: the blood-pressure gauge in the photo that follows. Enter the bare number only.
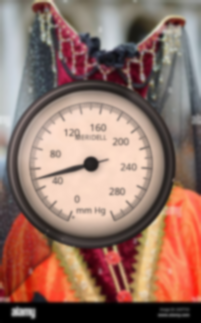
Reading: 50
